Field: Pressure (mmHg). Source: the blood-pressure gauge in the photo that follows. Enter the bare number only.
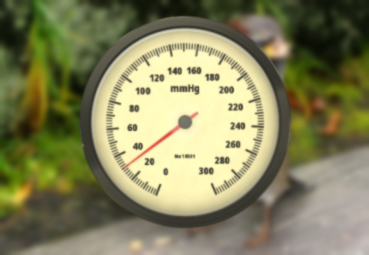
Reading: 30
